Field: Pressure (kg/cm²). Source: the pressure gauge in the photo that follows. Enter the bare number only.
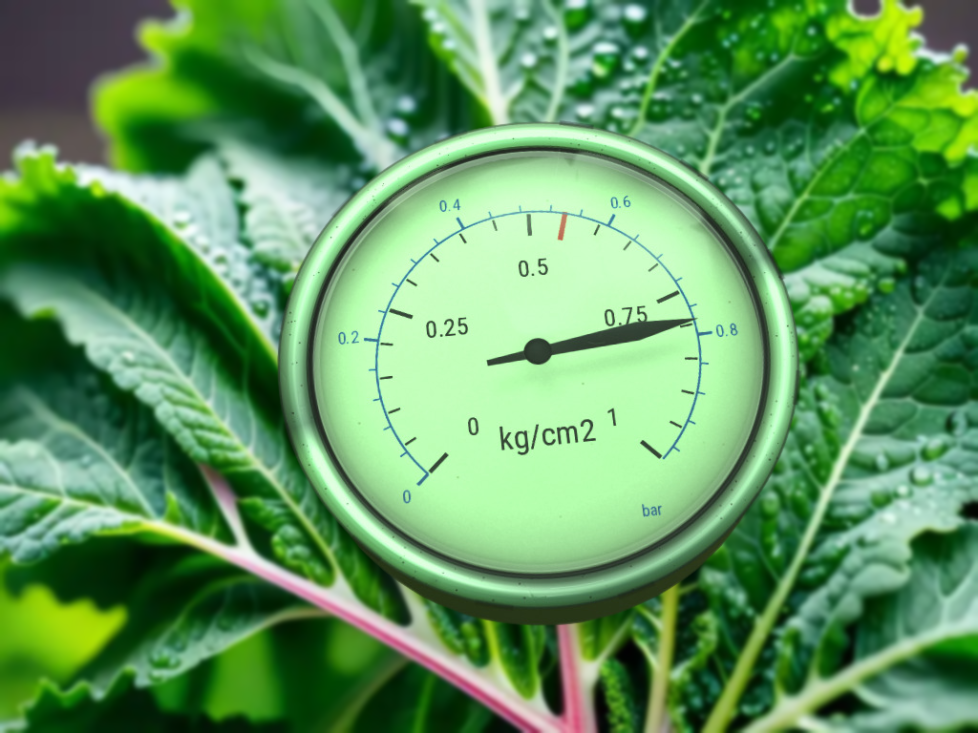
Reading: 0.8
